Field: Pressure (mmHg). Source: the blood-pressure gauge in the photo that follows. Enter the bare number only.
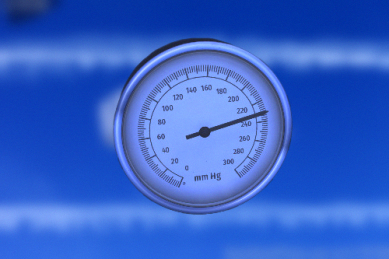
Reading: 230
